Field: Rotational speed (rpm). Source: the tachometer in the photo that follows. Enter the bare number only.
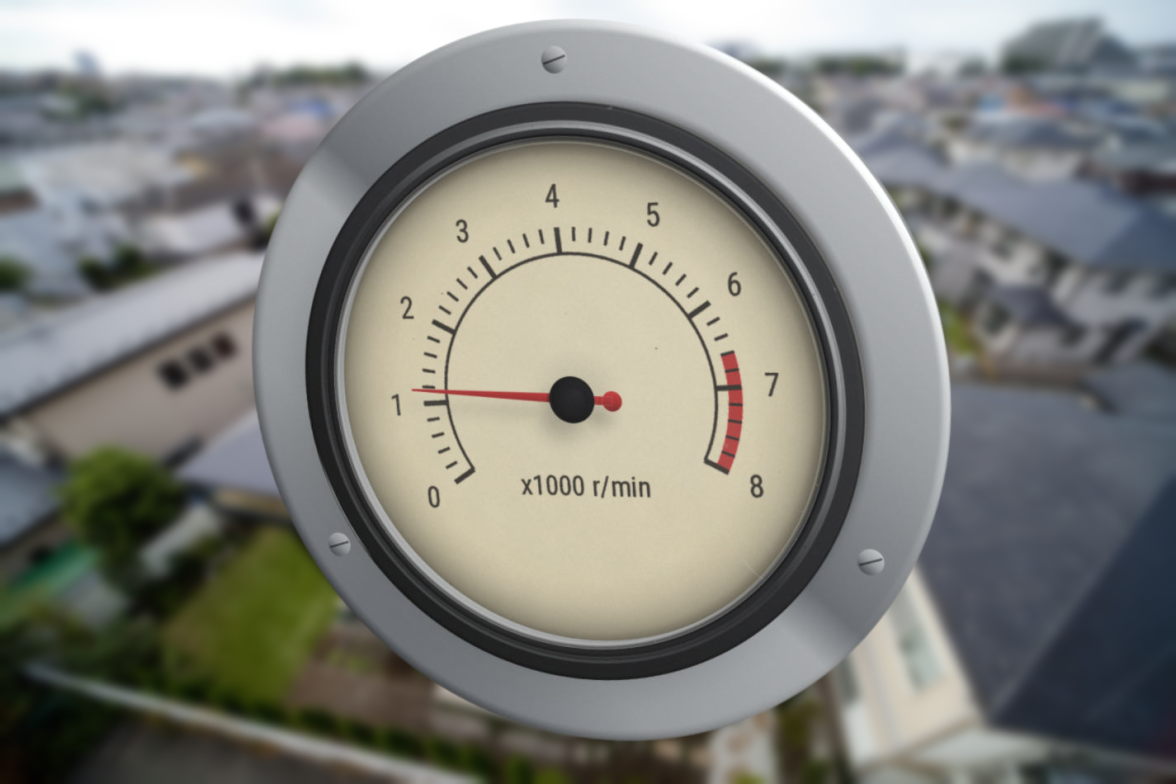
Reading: 1200
